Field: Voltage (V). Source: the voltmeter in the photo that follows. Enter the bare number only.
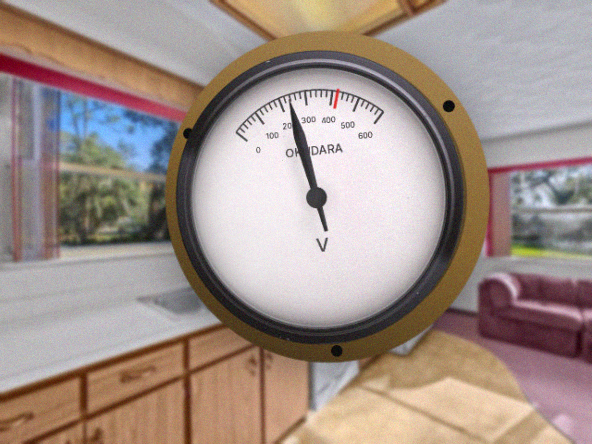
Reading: 240
